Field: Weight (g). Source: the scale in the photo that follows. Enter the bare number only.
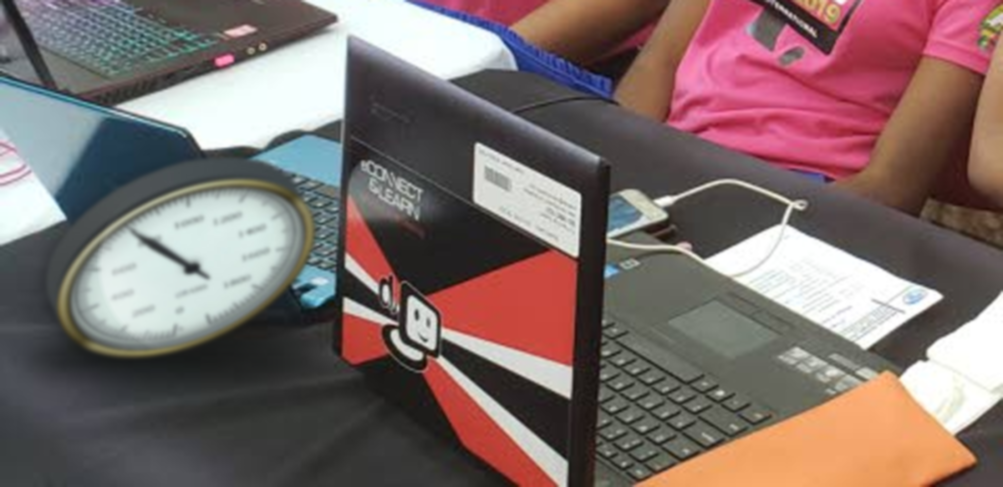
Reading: 800
